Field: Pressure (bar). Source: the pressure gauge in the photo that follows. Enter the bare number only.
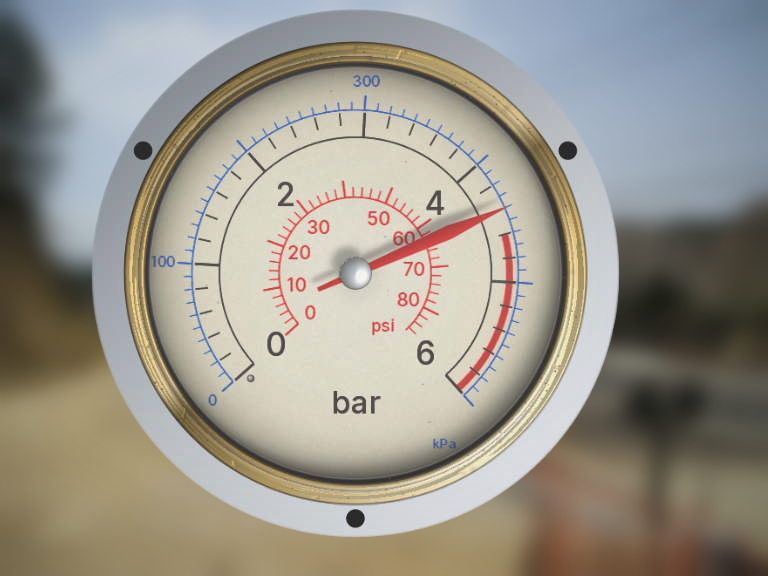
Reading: 4.4
